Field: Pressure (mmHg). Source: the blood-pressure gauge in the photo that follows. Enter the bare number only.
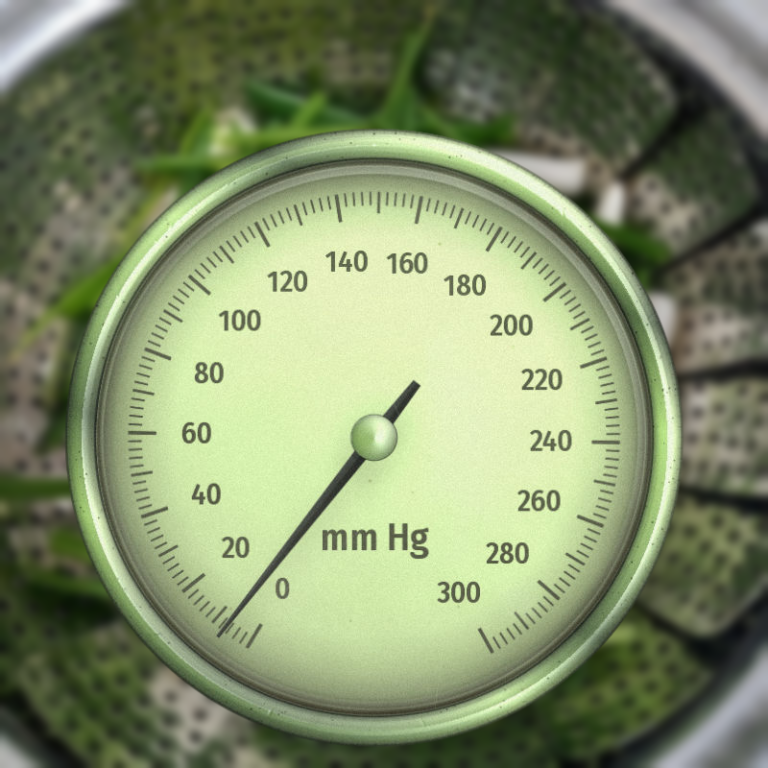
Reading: 7
